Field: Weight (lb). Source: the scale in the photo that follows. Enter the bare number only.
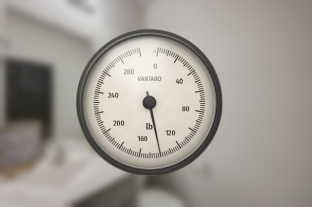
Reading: 140
